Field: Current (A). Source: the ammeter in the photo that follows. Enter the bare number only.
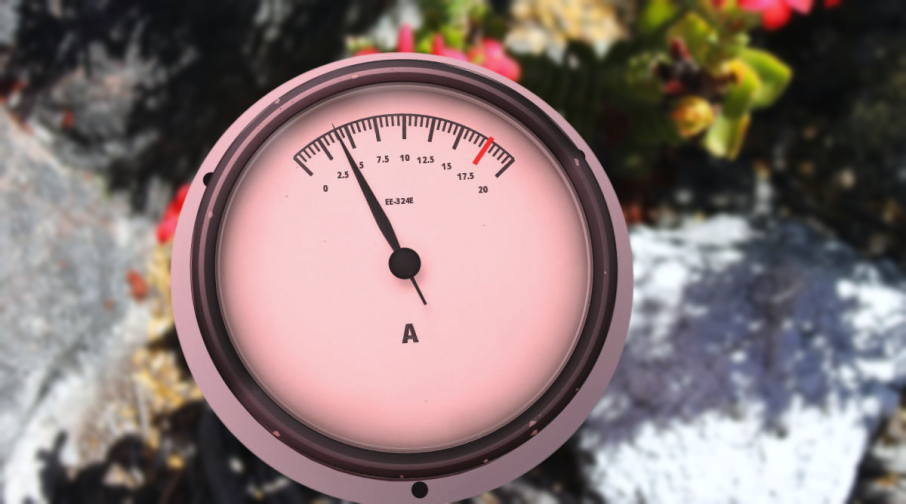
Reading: 4
